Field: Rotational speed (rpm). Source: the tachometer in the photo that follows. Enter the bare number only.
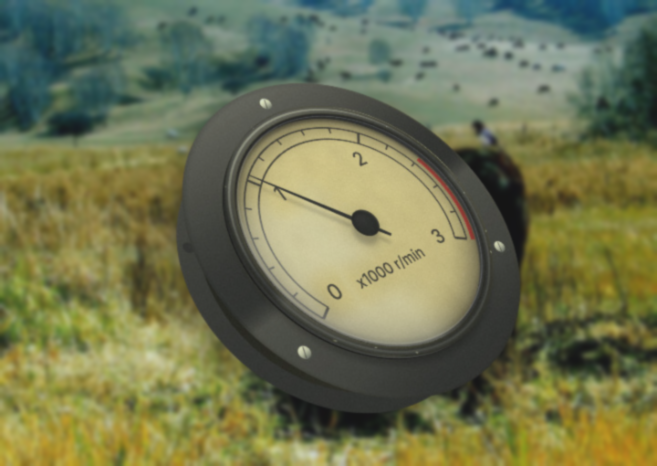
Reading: 1000
